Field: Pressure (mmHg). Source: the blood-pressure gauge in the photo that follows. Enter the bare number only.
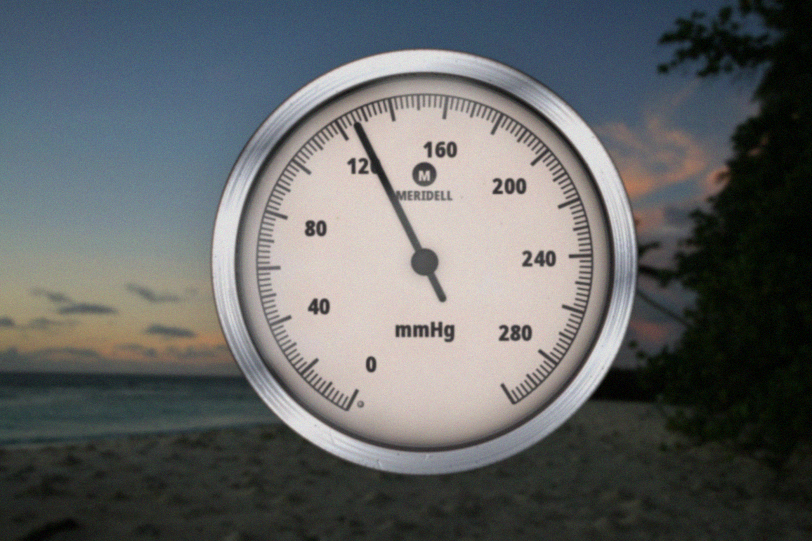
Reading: 126
